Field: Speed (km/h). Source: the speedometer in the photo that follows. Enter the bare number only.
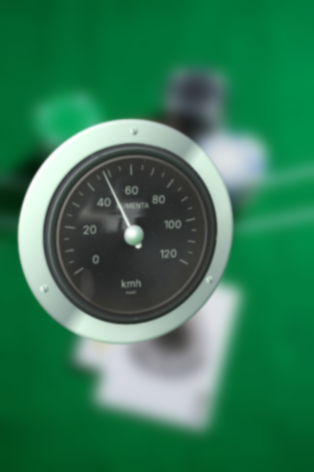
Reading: 47.5
